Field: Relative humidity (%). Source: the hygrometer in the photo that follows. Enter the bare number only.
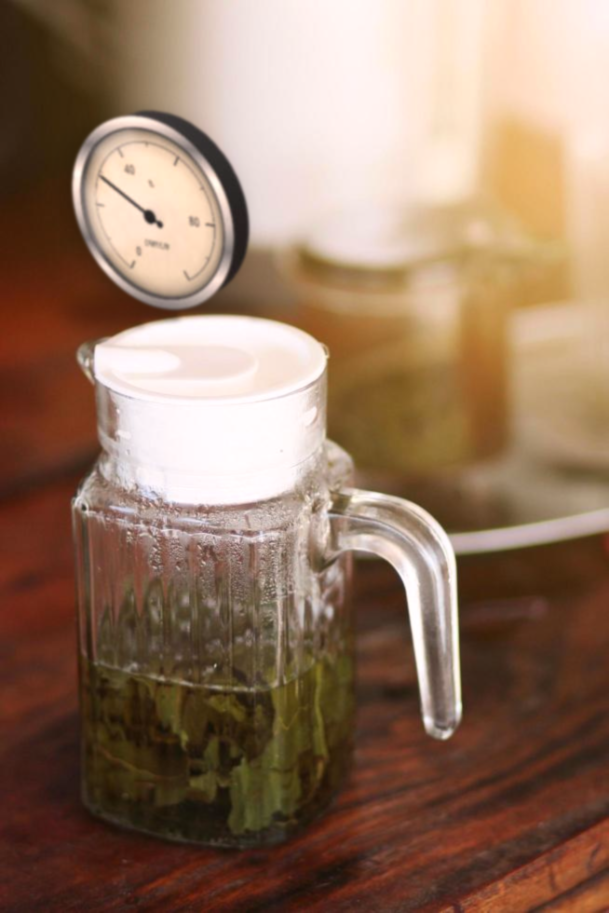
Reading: 30
